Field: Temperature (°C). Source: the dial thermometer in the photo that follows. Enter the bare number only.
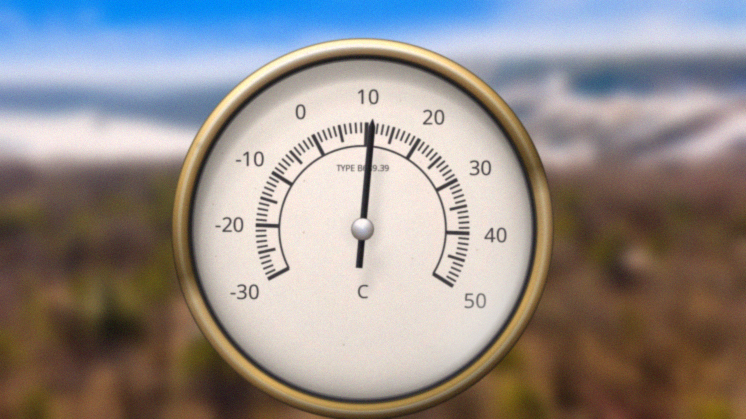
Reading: 11
